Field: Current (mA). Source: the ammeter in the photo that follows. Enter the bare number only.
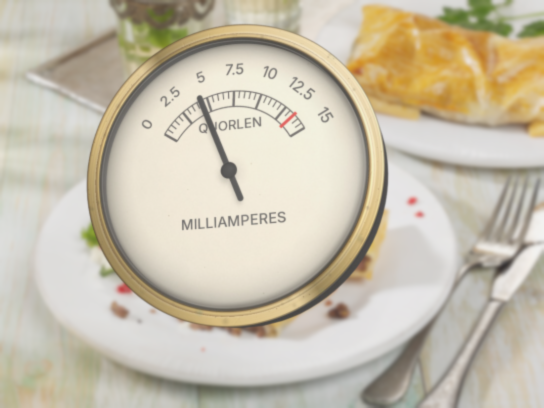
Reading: 4.5
